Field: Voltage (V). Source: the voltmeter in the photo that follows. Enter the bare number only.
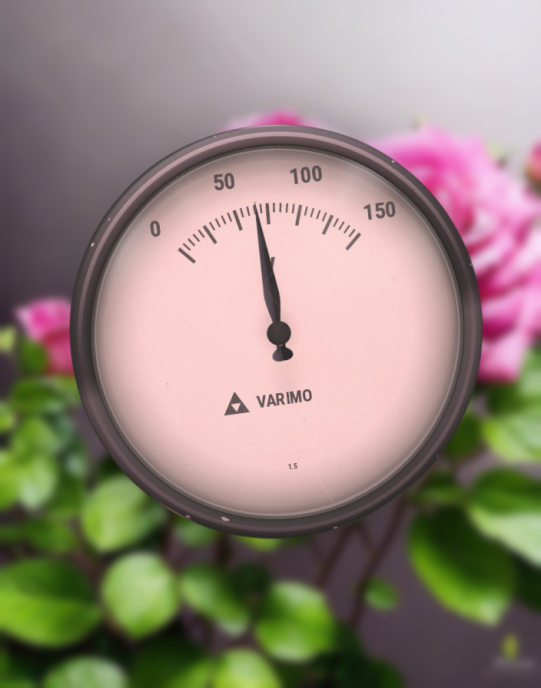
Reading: 65
